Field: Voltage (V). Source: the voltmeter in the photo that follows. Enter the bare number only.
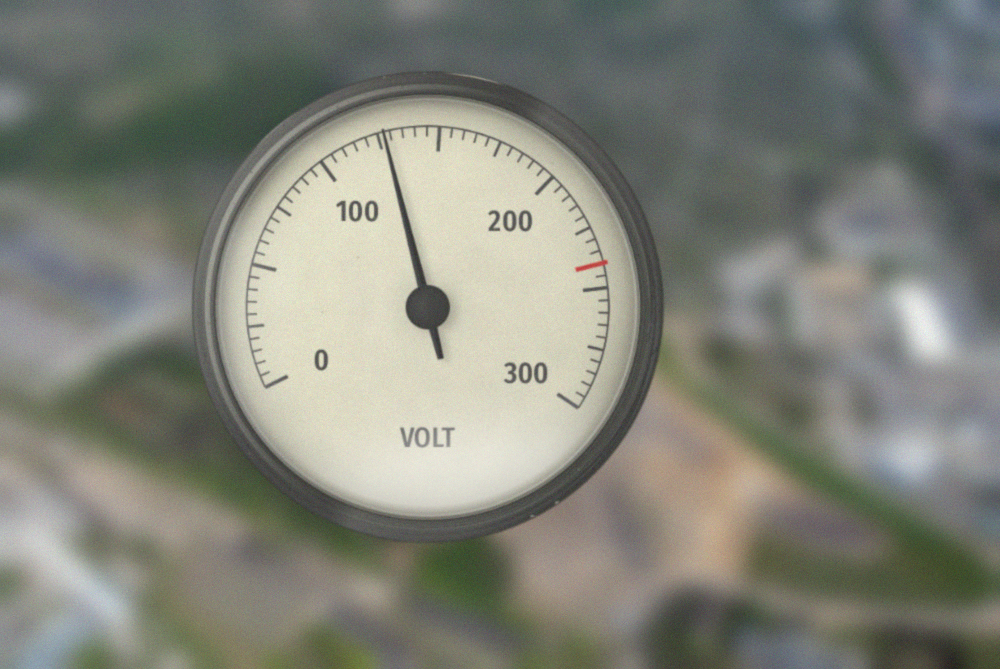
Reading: 127.5
